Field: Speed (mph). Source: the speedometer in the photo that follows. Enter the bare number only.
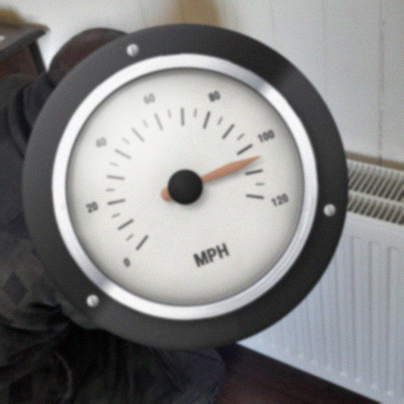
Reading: 105
